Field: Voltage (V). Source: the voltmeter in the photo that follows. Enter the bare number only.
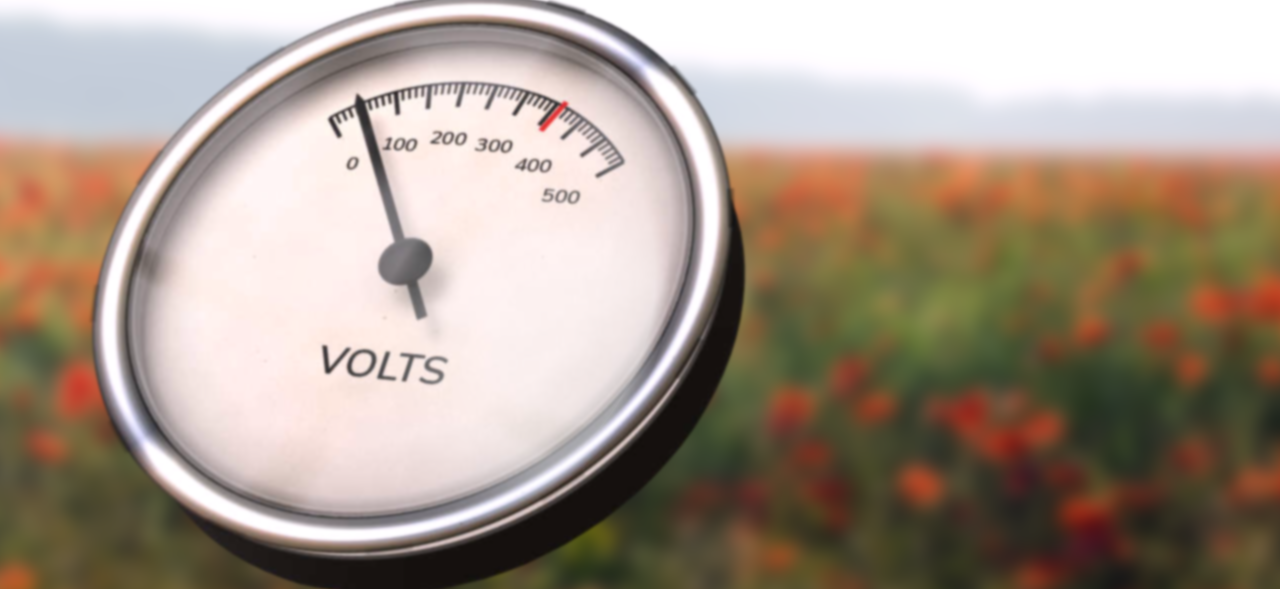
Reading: 50
